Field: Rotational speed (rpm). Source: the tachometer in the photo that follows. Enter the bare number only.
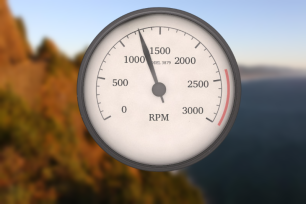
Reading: 1250
